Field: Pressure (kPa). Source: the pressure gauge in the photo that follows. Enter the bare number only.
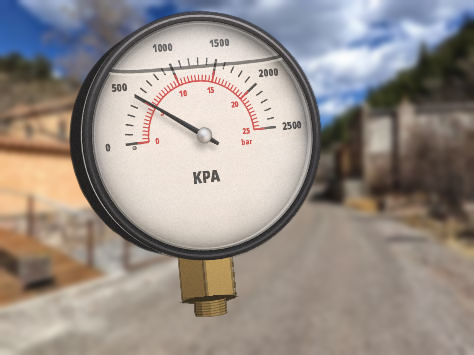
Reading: 500
